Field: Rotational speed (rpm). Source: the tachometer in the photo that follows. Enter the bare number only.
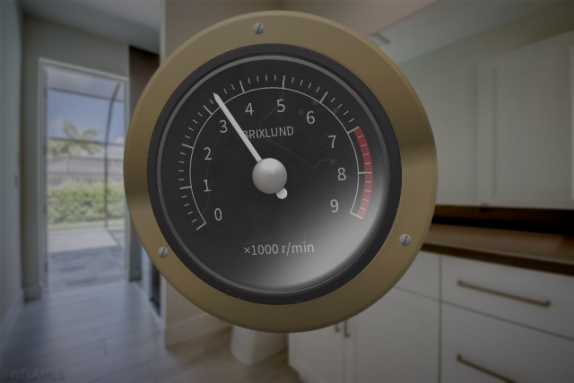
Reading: 3400
